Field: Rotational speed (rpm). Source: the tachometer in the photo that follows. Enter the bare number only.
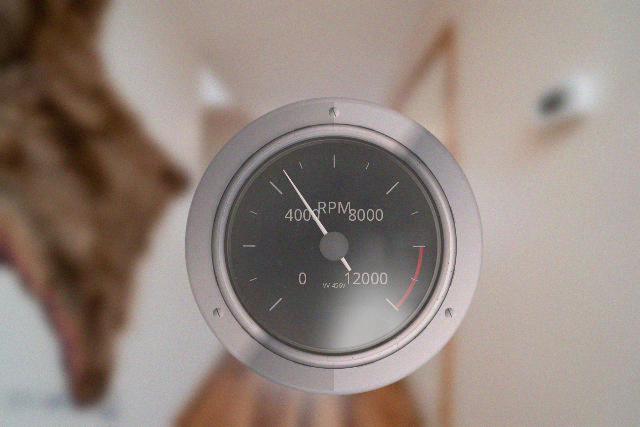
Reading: 4500
